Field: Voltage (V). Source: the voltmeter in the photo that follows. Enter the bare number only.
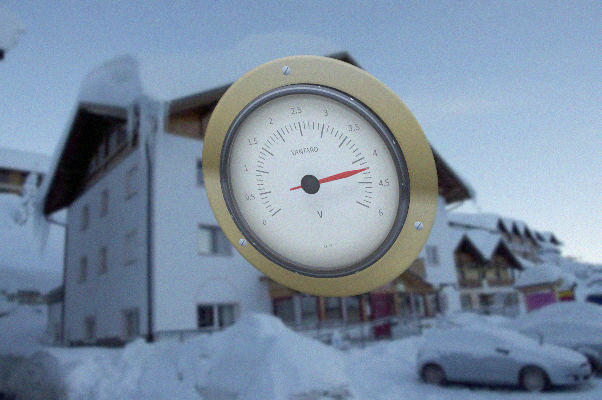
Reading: 4.2
